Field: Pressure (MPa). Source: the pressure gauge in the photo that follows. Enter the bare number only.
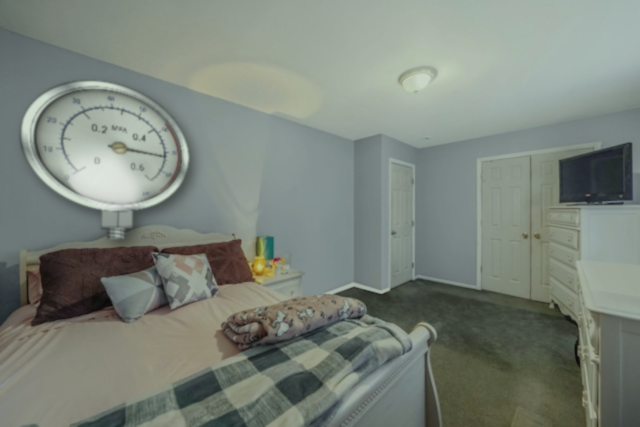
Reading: 0.5
